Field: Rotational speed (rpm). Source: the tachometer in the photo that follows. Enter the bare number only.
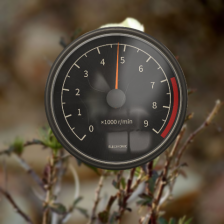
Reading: 4750
